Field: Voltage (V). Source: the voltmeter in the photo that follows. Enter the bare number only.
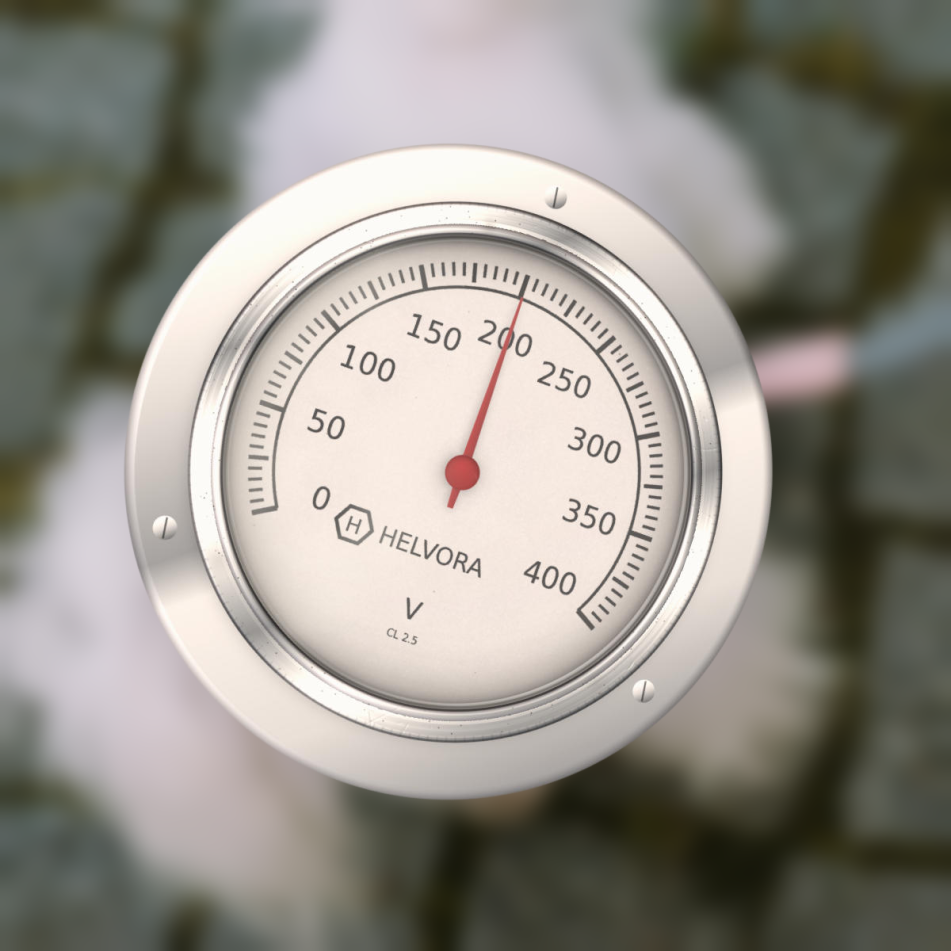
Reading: 200
